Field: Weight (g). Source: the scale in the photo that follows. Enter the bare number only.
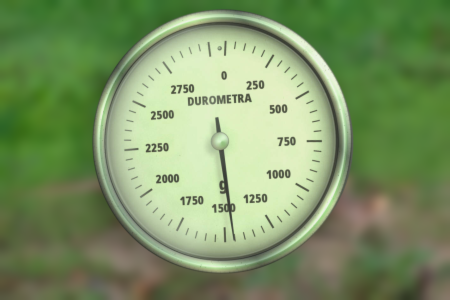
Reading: 1450
